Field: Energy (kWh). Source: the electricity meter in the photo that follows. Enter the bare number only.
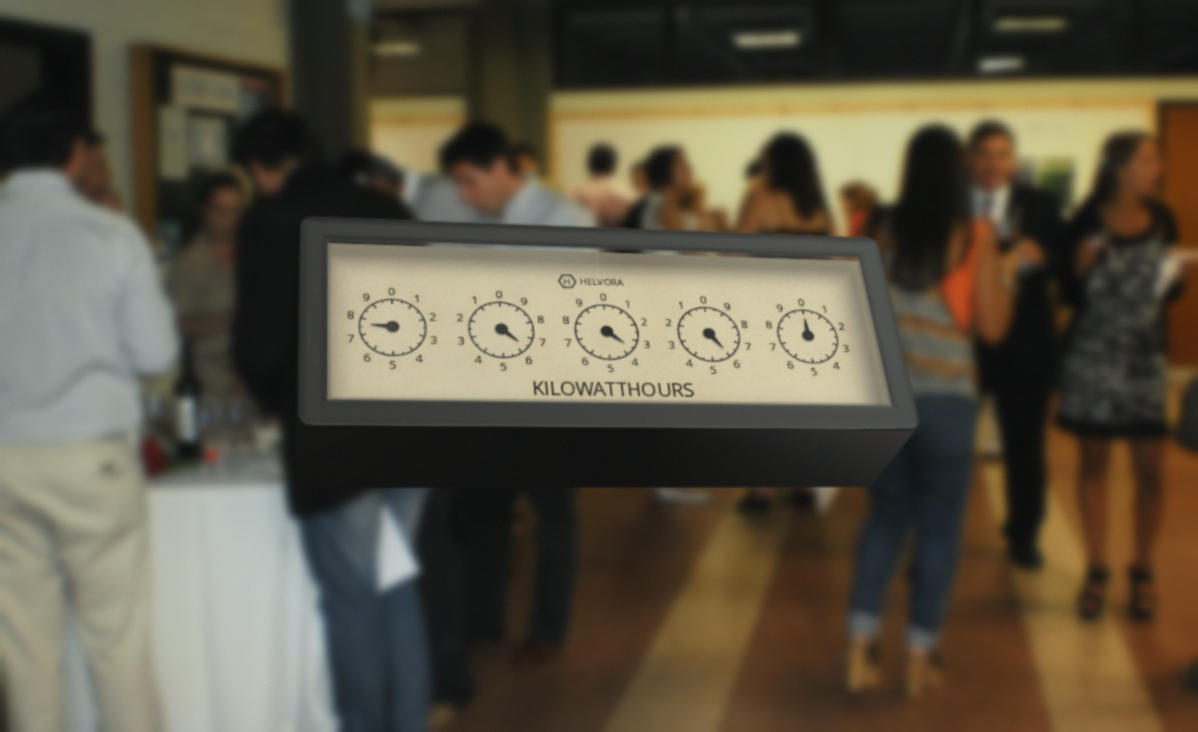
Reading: 76360
